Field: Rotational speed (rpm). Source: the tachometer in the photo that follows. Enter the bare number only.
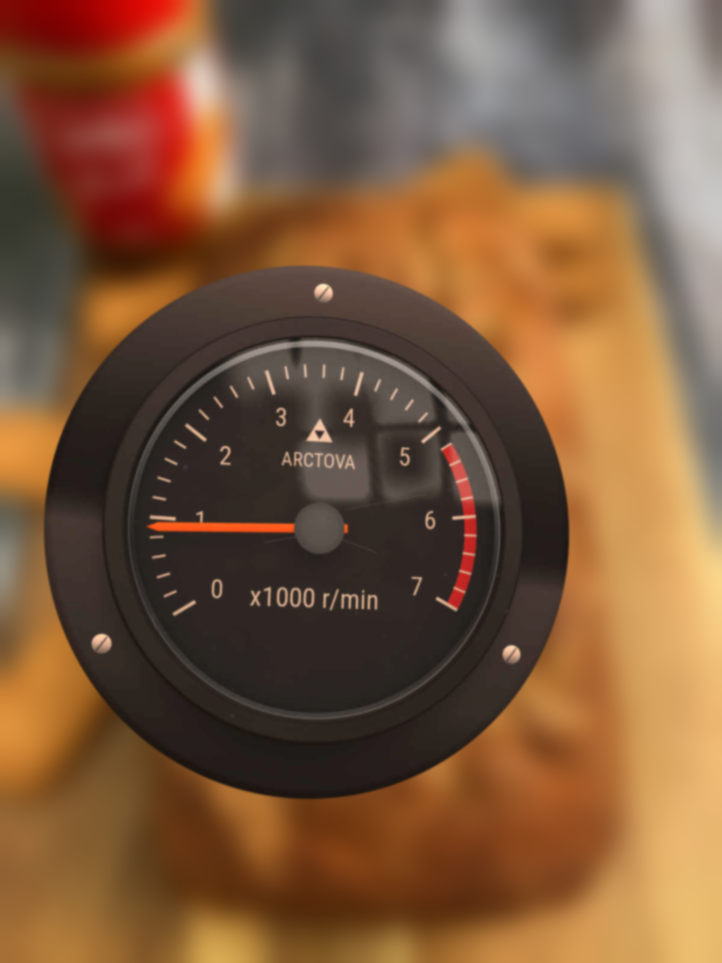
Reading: 900
